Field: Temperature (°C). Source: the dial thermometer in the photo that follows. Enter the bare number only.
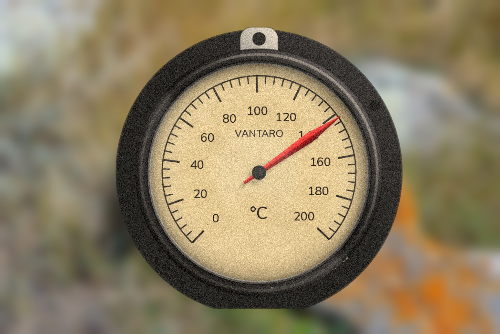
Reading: 142
